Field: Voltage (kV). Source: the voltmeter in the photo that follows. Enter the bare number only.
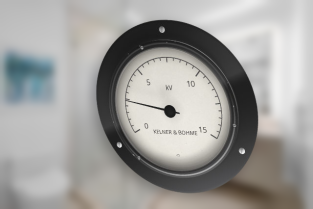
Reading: 2.5
